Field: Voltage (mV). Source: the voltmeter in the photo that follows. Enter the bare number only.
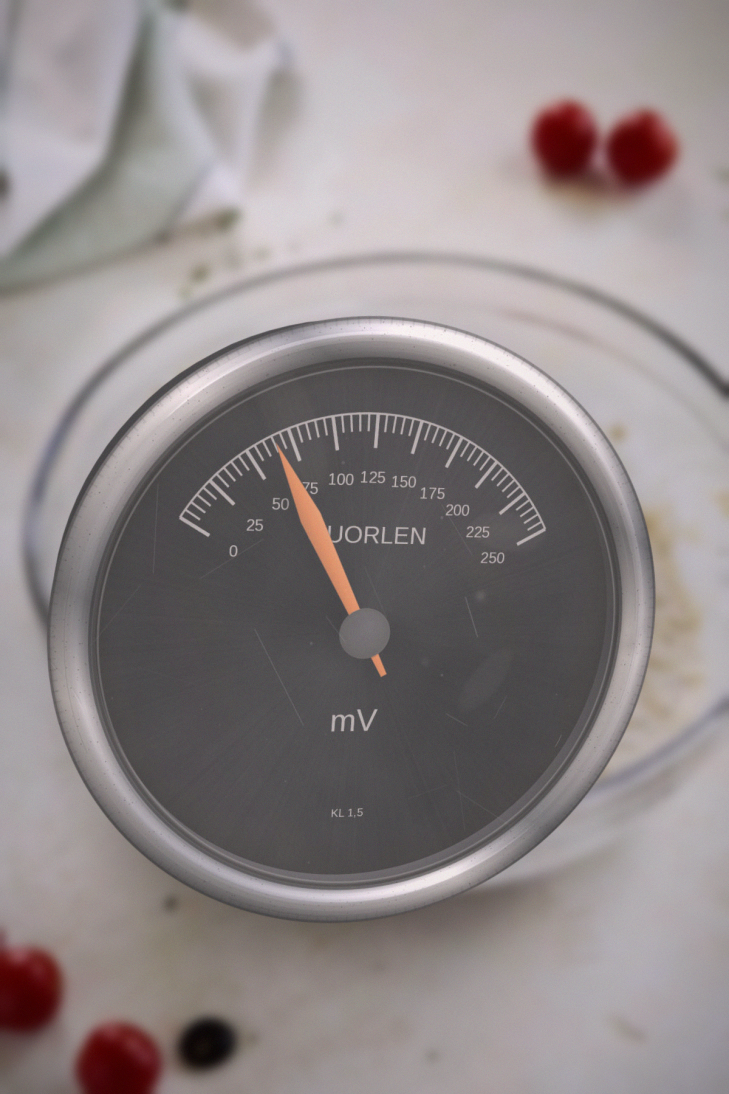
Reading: 65
